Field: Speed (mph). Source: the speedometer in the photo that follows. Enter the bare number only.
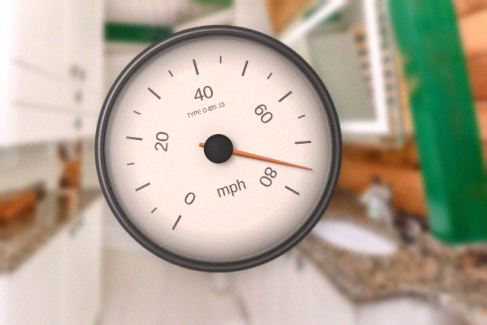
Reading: 75
